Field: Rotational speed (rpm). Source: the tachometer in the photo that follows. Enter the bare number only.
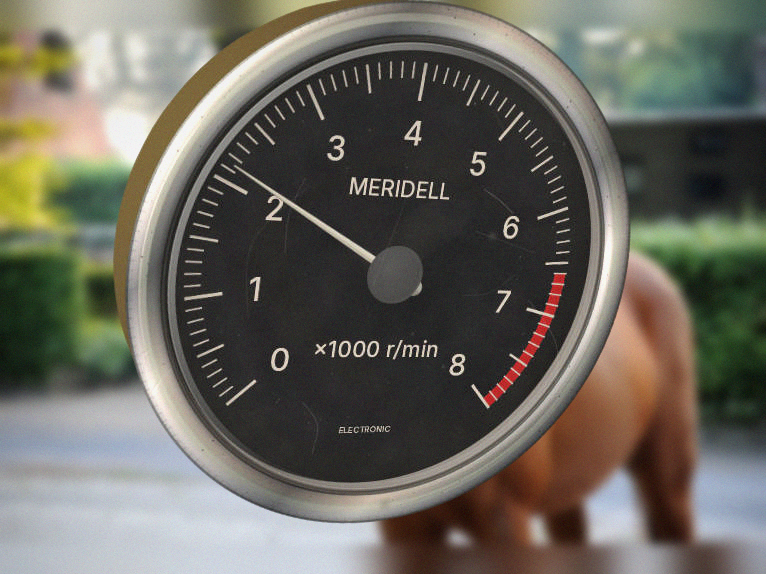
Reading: 2150
